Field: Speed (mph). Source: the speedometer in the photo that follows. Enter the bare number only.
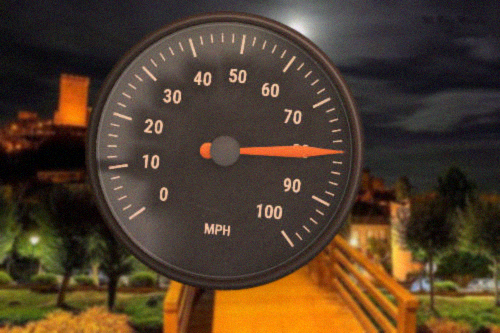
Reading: 80
